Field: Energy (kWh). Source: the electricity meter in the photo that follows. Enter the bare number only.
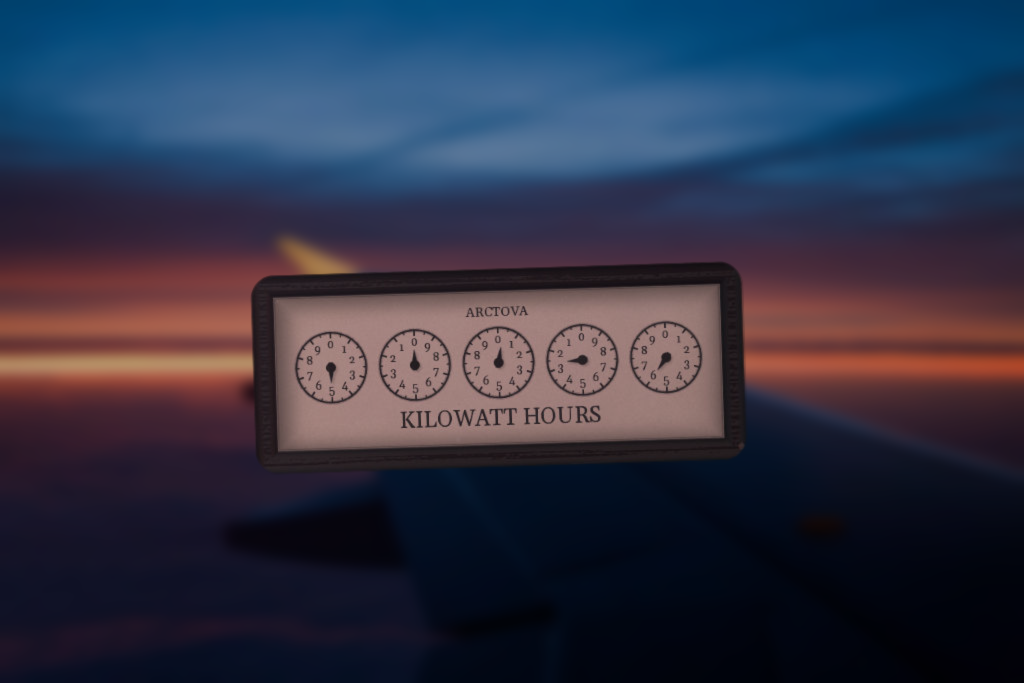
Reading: 50026
